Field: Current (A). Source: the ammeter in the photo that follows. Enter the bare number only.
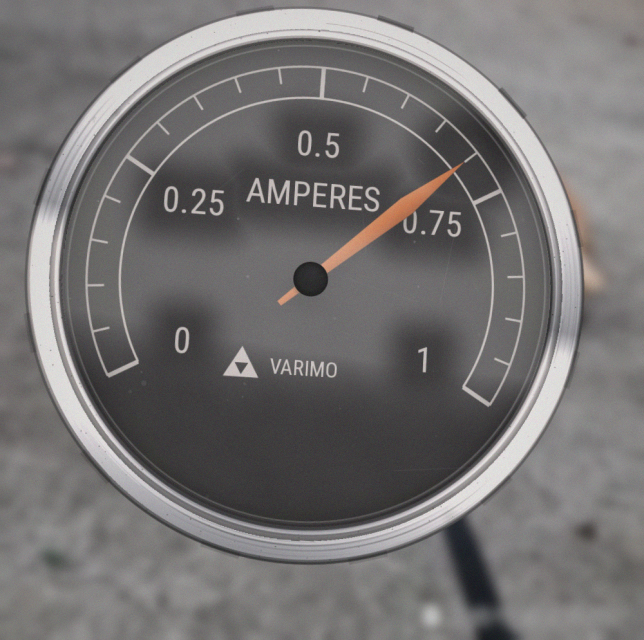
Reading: 0.7
